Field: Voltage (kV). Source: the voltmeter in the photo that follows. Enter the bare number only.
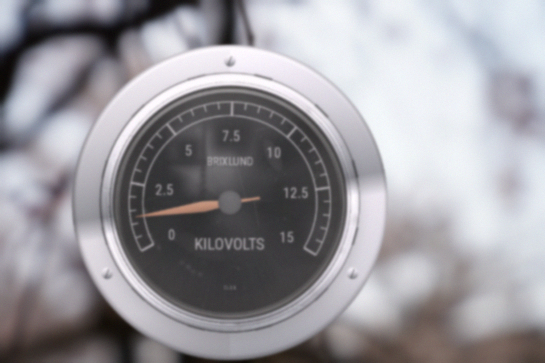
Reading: 1.25
